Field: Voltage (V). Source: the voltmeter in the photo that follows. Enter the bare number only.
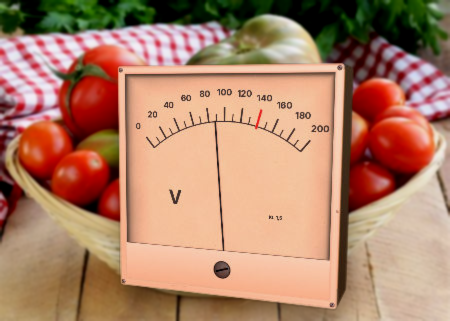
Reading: 90
